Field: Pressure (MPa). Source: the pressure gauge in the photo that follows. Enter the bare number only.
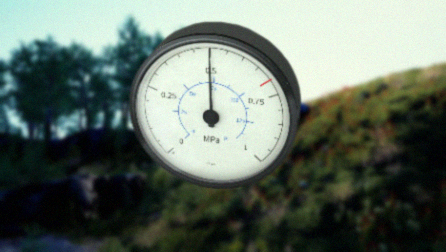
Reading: 0.5
